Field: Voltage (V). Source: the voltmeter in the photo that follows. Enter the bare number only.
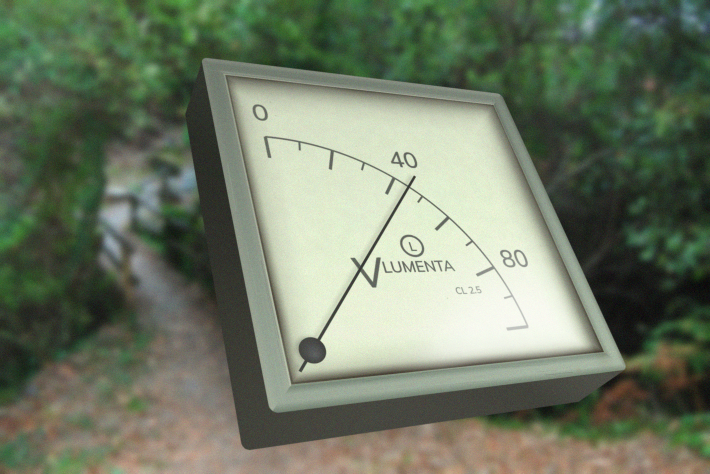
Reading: 45
